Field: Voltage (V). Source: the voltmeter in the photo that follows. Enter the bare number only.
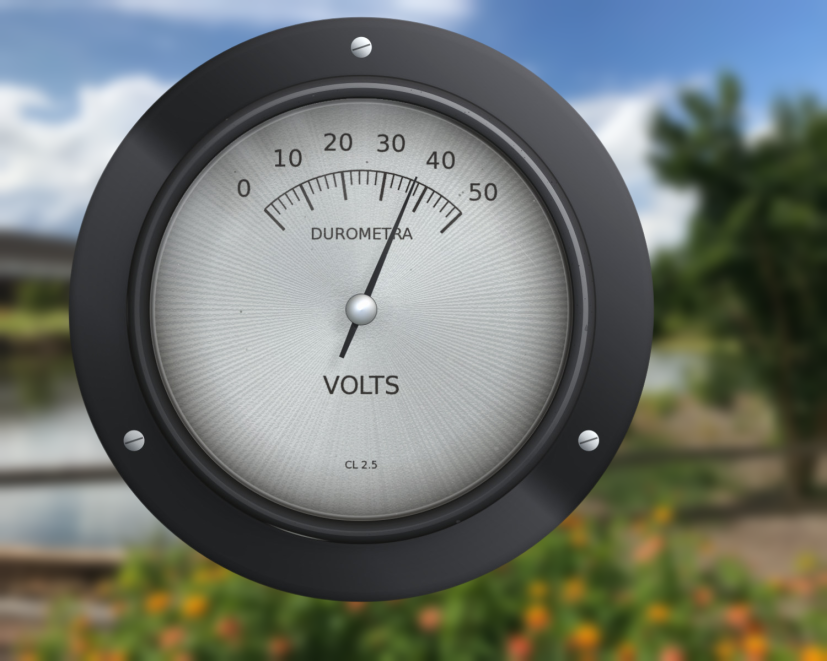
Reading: 37
